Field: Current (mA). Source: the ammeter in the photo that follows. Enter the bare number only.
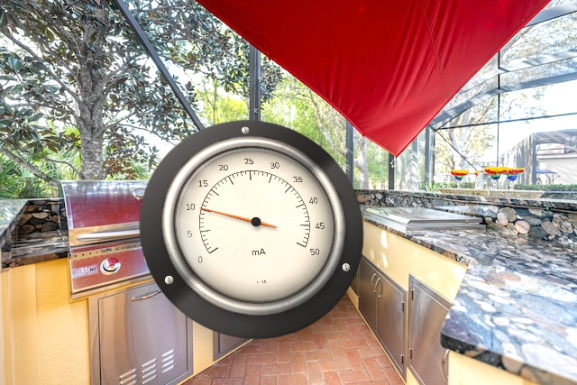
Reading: 10
